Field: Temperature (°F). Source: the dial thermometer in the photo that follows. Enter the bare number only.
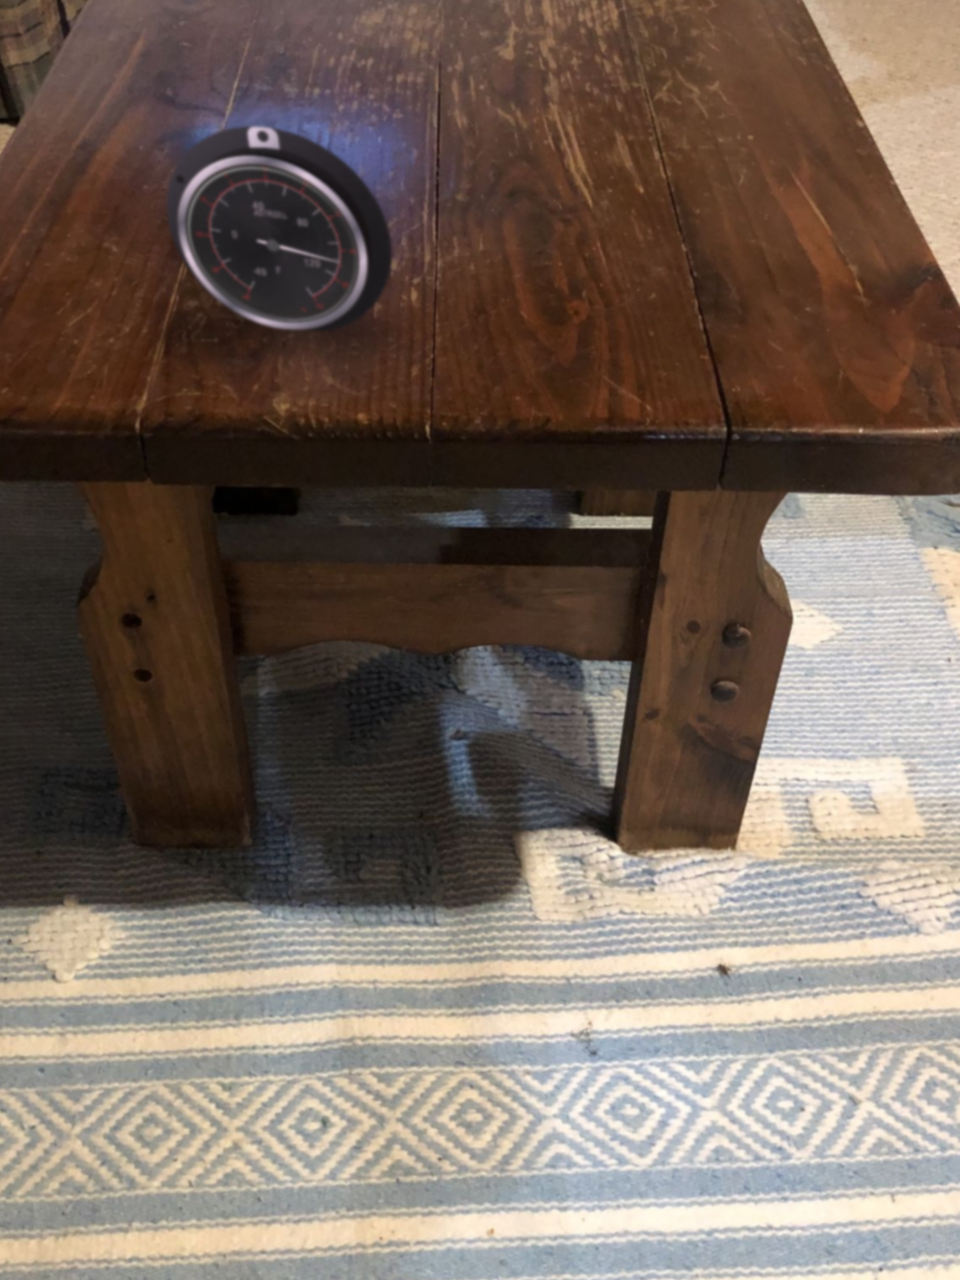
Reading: 110
